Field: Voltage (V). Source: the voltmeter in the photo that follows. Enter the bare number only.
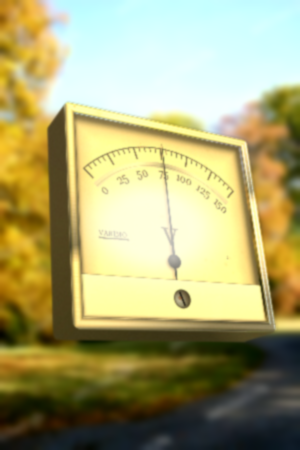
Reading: 75
